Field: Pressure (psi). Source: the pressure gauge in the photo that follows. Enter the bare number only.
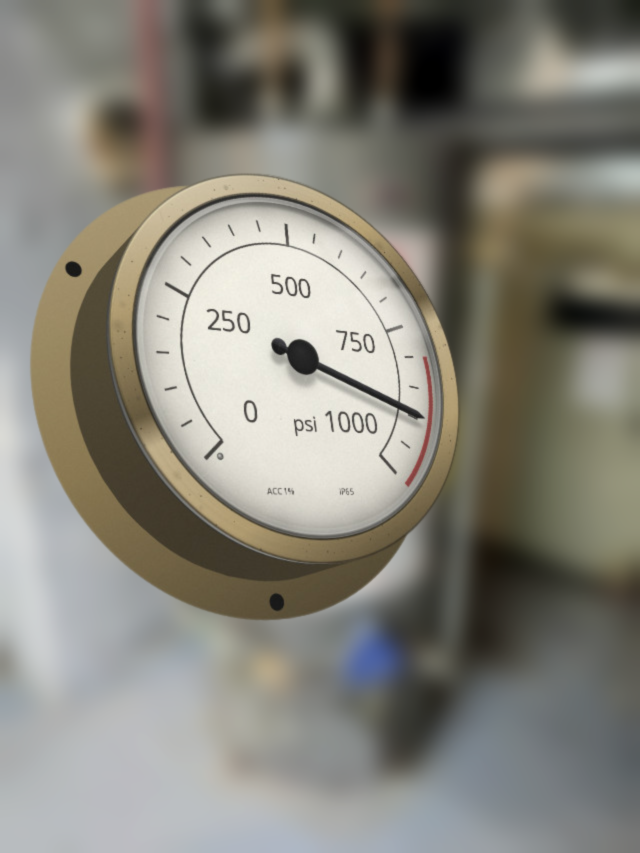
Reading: 900
